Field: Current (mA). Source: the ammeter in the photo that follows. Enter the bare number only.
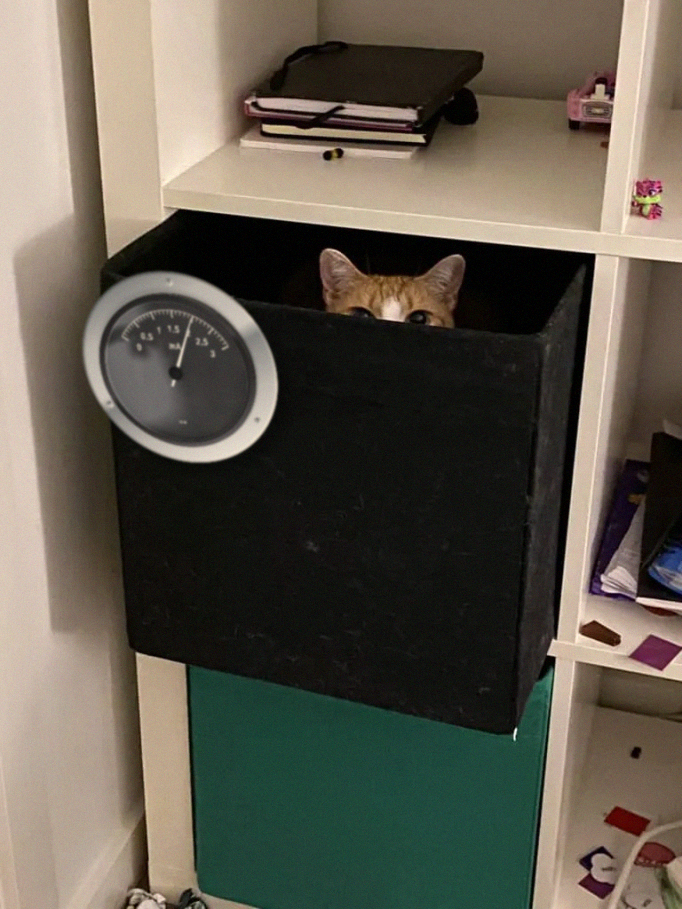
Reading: 2
